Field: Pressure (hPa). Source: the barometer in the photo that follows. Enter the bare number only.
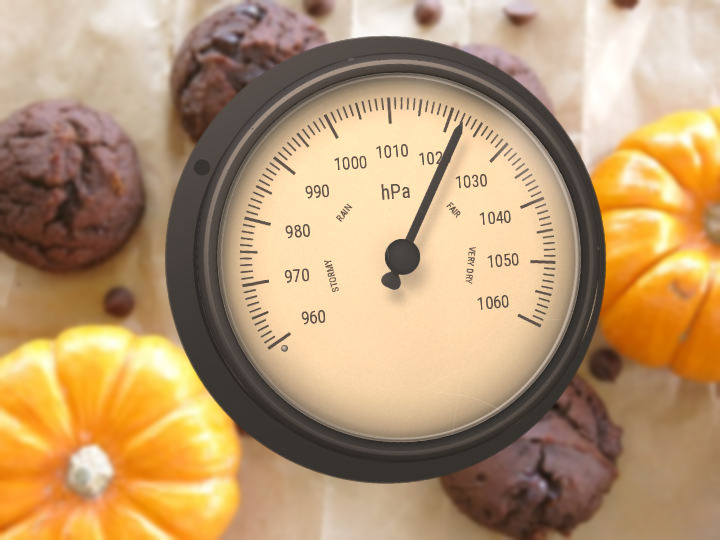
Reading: 1022
